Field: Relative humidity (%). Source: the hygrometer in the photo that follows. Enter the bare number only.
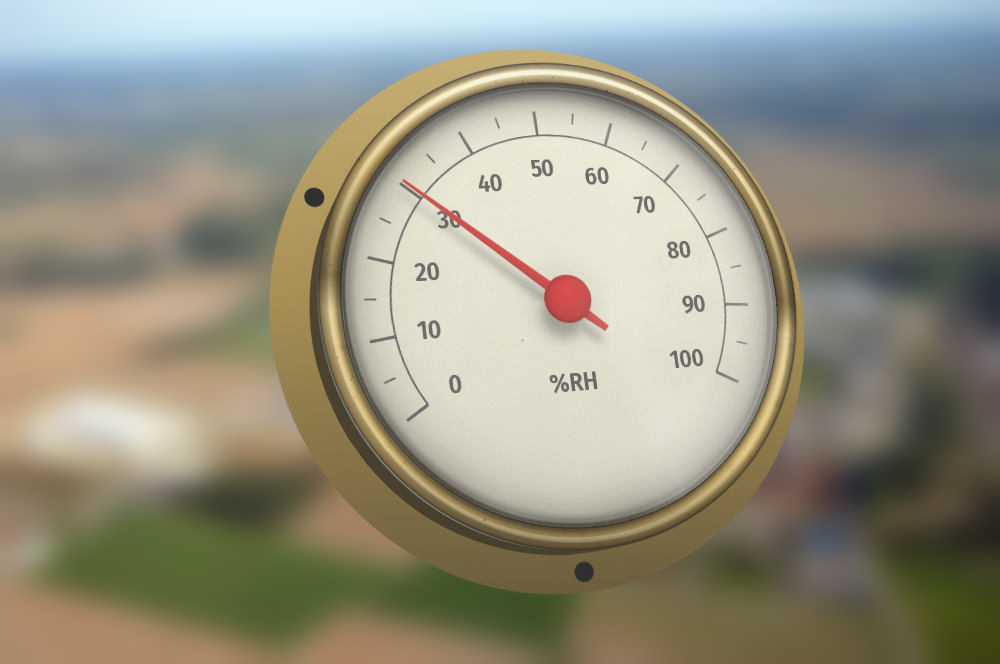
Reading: 30
